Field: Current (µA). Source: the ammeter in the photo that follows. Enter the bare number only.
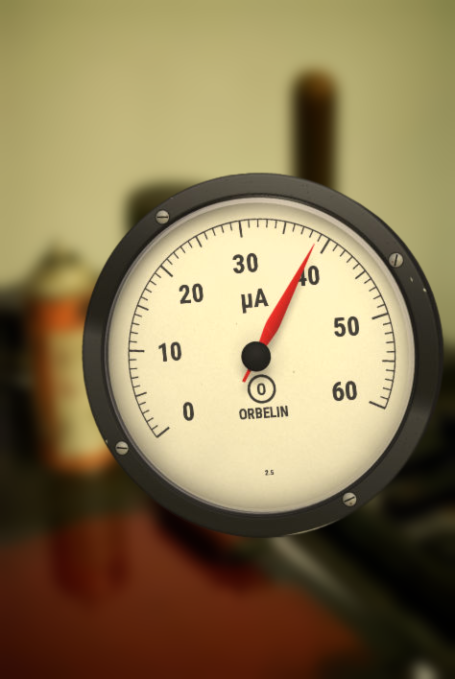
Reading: 39
